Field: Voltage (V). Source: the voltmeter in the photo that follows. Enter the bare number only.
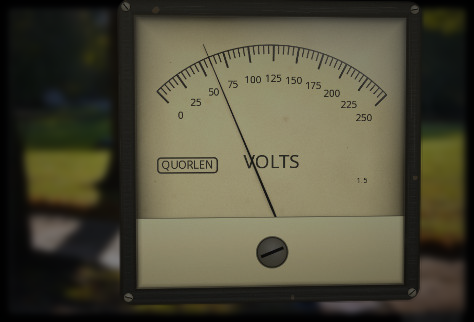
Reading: 60
